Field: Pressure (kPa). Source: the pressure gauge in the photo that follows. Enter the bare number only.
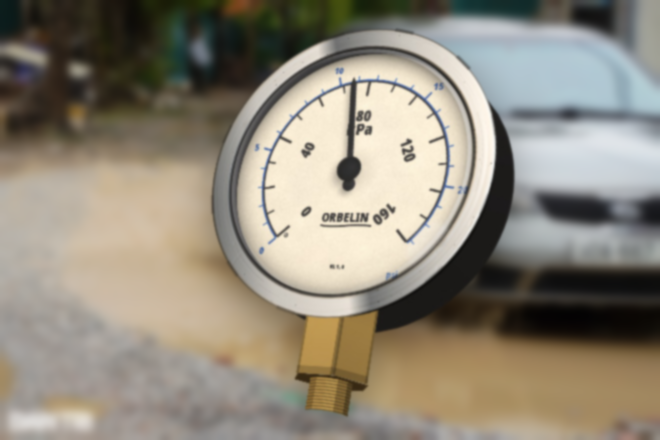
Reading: 75
